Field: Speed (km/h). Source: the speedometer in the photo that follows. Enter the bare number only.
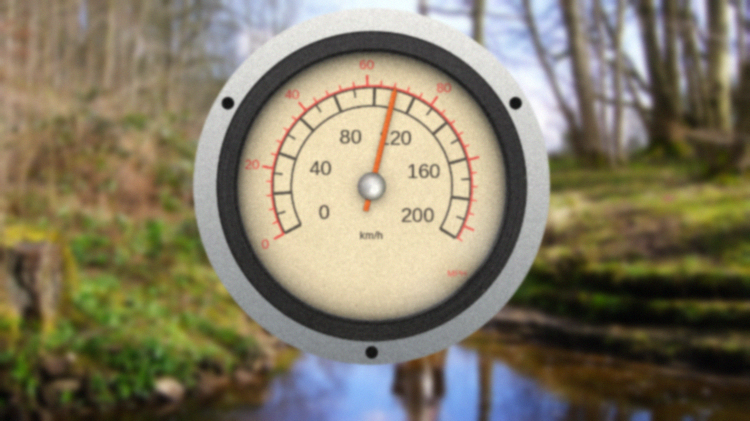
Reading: 110
